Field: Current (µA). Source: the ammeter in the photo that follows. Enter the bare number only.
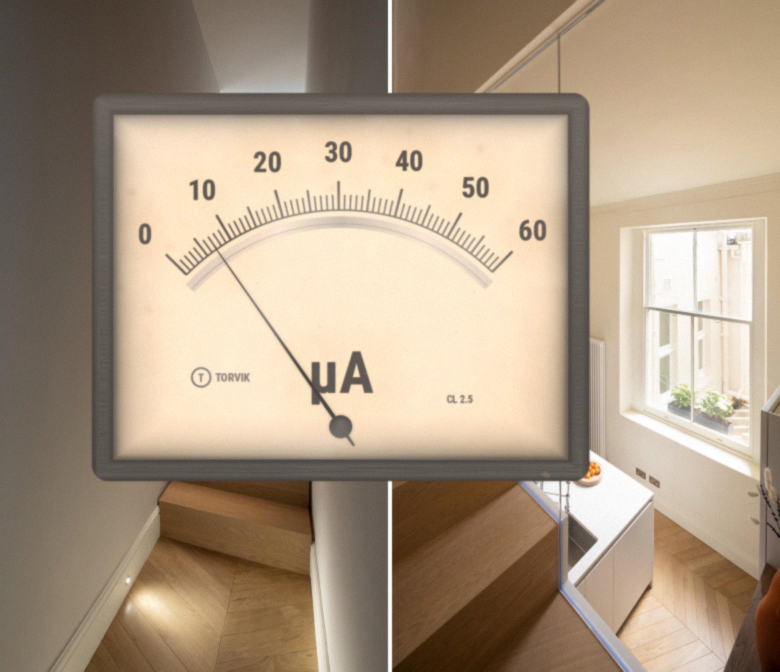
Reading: 7
